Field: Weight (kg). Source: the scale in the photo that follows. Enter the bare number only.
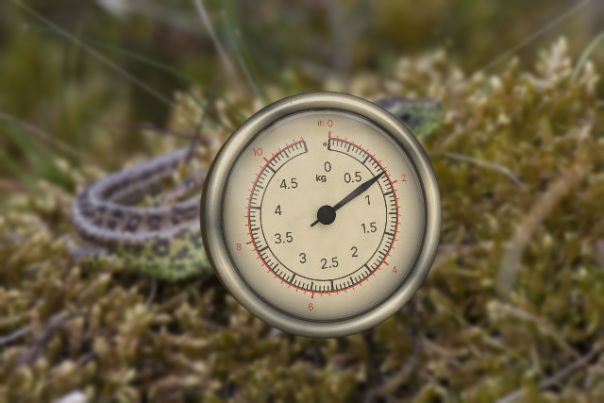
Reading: 0.75
